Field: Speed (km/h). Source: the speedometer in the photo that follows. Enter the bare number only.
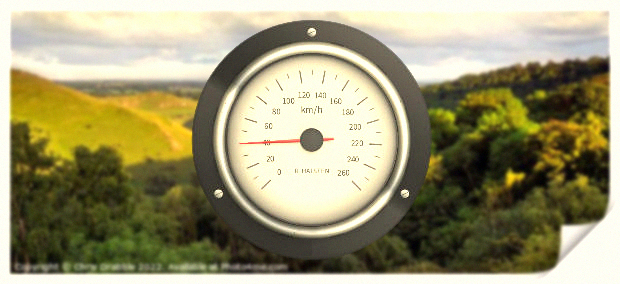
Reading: 40
